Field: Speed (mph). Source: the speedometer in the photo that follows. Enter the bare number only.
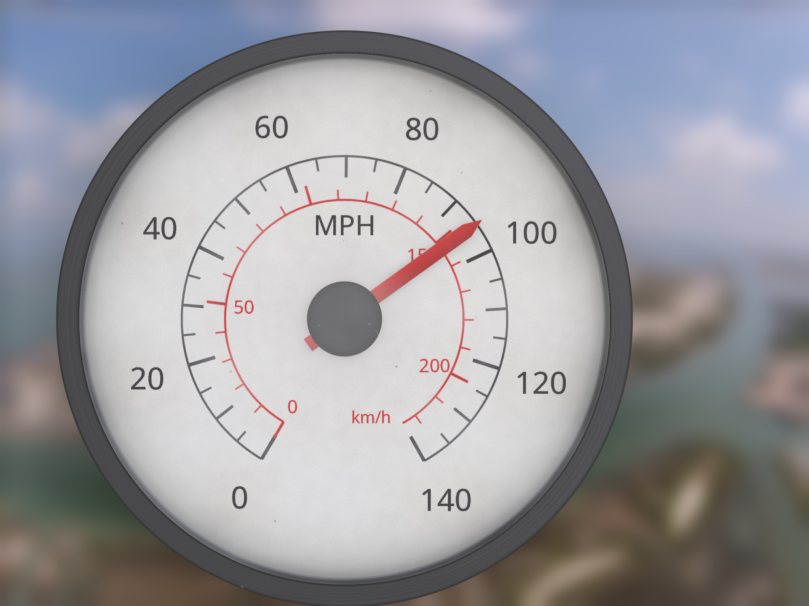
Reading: 95
